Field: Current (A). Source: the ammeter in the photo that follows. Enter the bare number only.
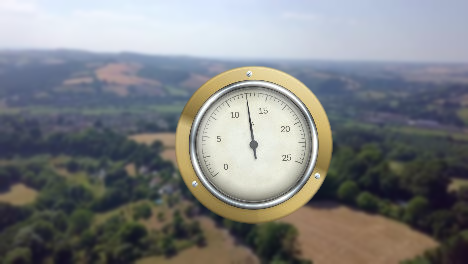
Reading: 12.5
